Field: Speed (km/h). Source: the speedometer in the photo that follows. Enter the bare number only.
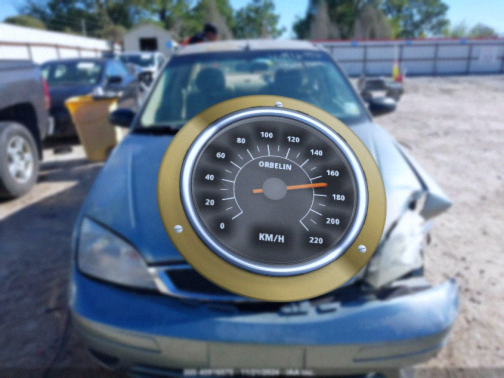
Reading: 170
